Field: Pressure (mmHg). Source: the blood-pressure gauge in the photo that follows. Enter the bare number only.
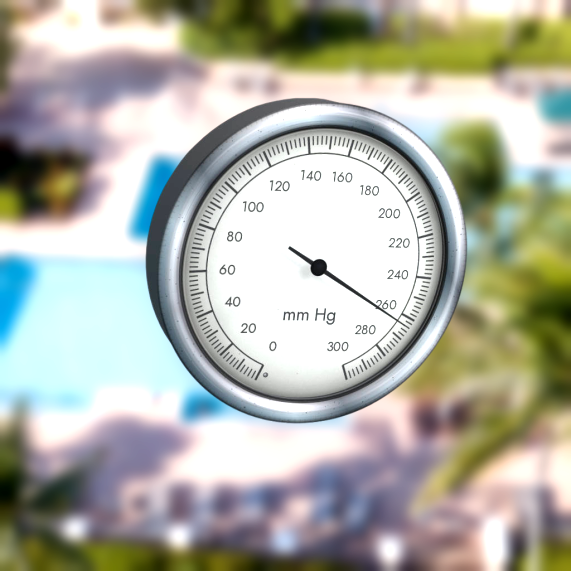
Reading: 264
